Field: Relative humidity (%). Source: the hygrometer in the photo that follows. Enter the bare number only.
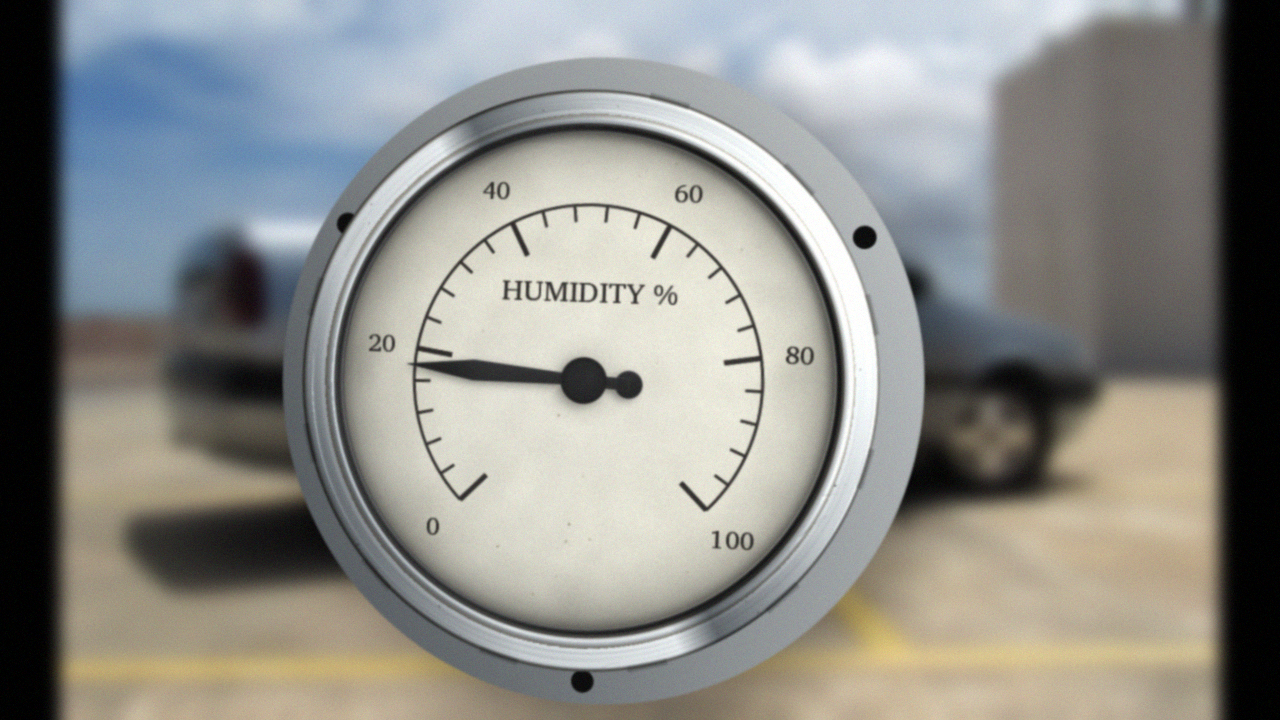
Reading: 18
